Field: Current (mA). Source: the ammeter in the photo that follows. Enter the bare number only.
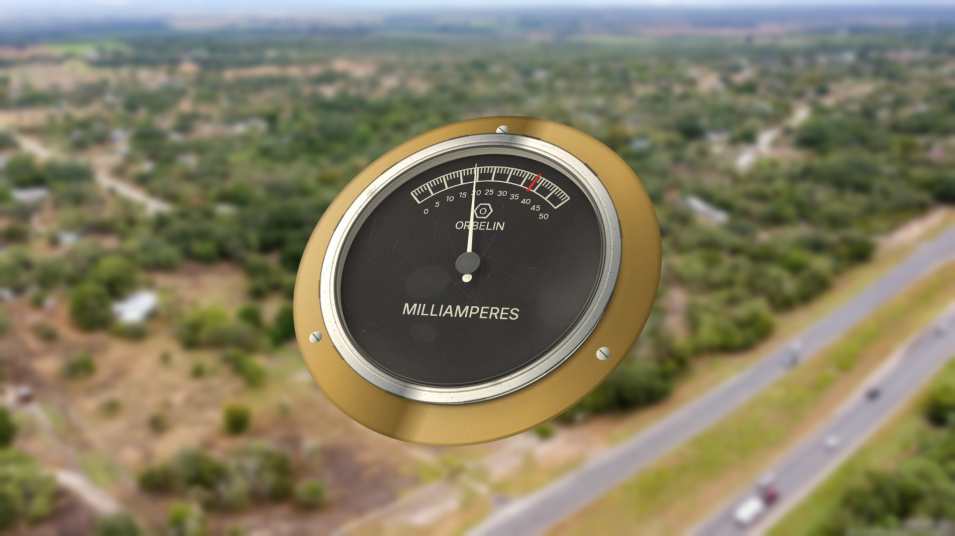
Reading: 20
